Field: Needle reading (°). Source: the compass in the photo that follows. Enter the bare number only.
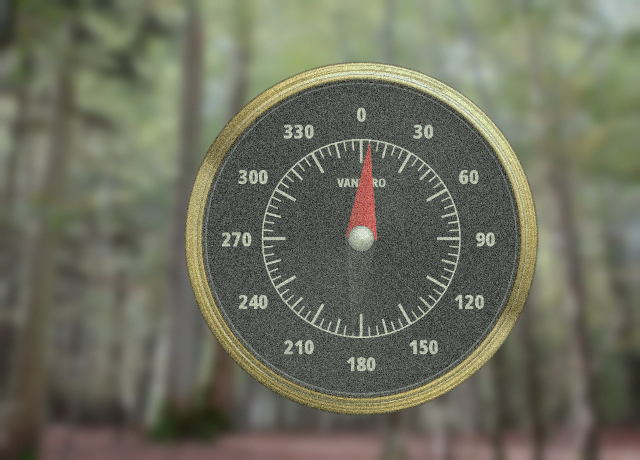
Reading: 5
